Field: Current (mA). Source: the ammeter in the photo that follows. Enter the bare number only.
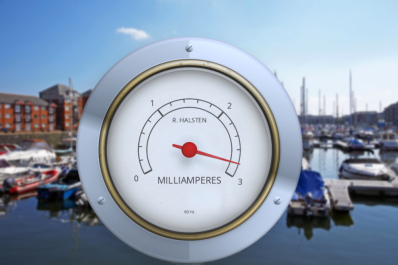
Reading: 2.8
